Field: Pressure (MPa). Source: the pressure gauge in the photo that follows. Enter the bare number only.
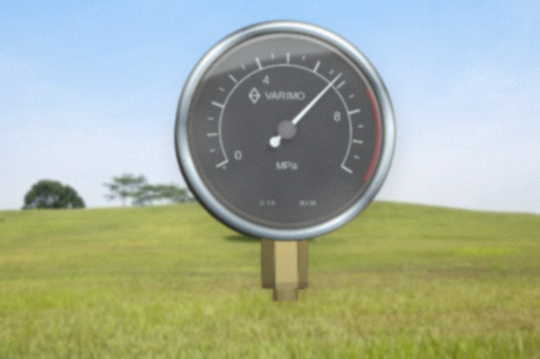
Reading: 6.75
